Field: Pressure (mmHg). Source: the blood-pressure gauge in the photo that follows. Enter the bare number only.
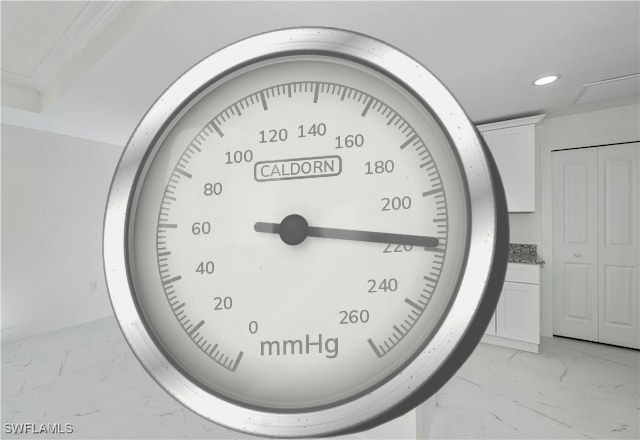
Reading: 218
